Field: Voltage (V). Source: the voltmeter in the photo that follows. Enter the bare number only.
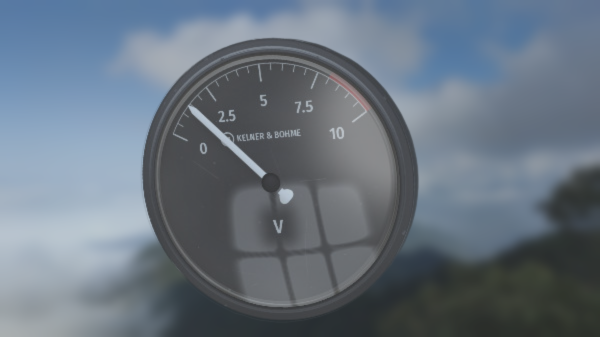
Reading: 1.5
